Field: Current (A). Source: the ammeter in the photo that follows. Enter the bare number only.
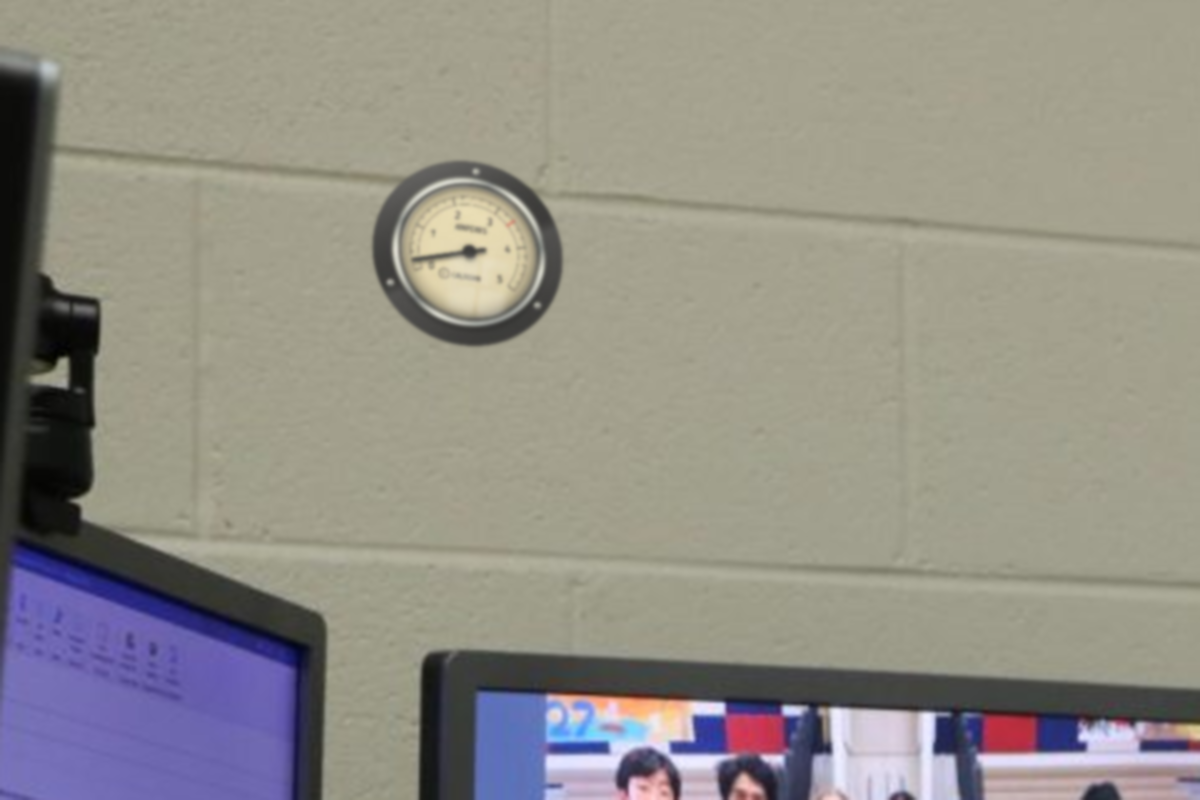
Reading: 0.2
